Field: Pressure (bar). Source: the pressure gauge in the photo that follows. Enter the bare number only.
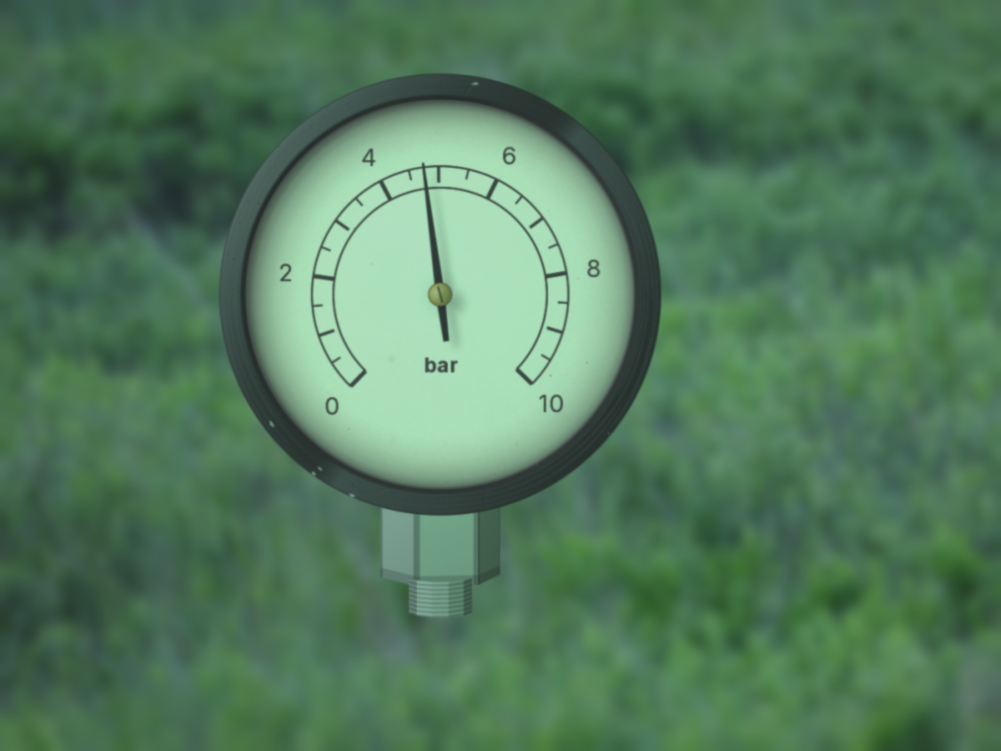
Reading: 4.75
